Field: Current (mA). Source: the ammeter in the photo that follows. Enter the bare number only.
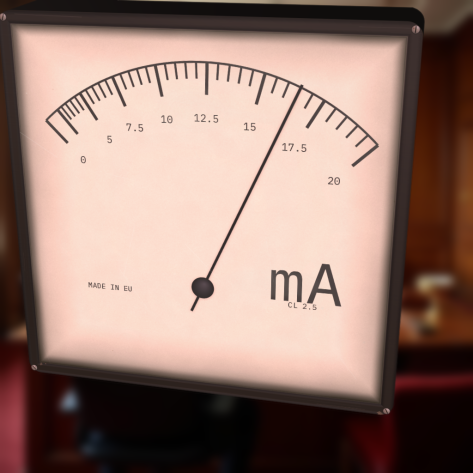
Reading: 16.5
